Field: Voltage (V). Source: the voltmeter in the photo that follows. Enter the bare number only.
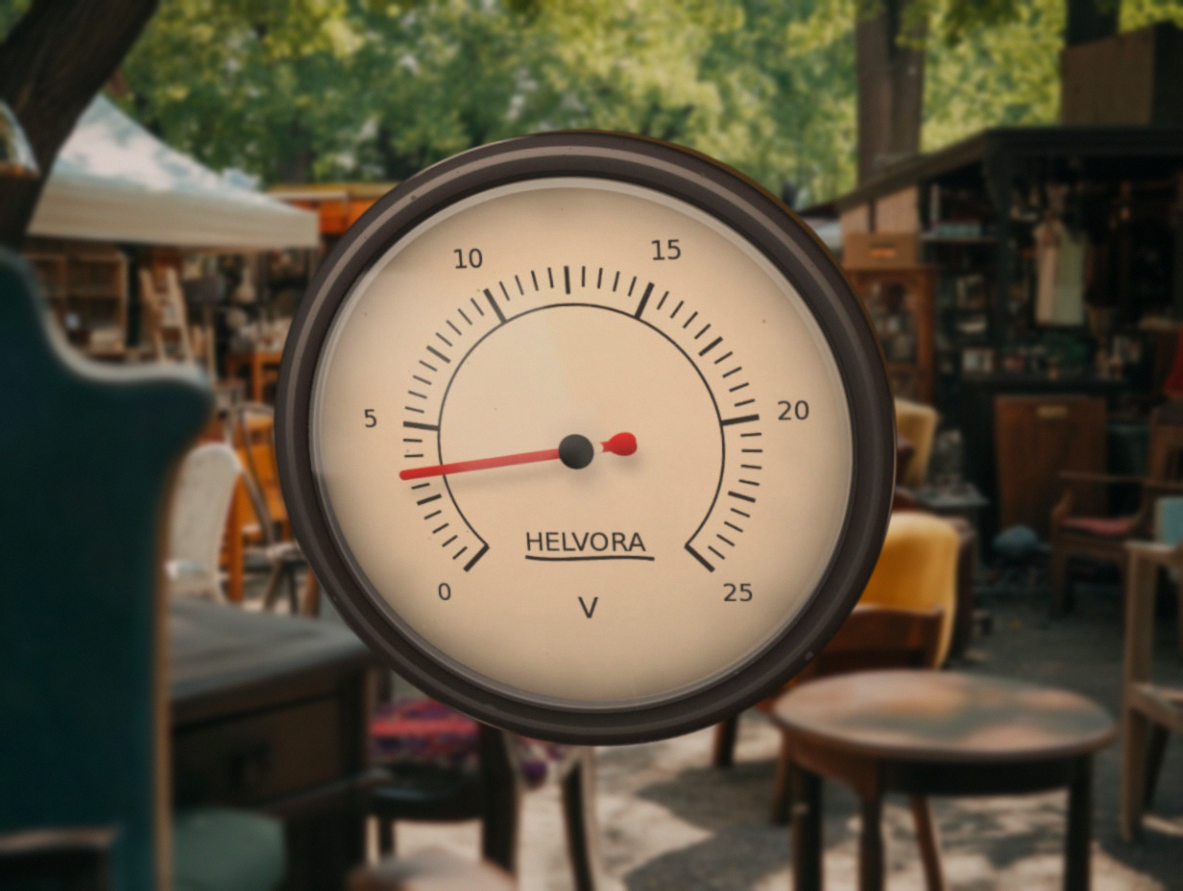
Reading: 3.5
